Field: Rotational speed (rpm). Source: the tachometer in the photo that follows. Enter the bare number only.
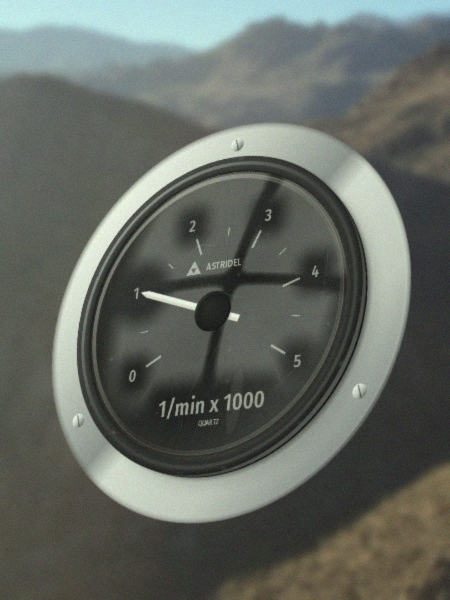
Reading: 1000
